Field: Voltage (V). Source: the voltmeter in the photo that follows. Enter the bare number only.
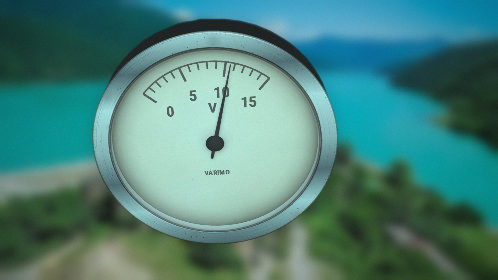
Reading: 10.5
